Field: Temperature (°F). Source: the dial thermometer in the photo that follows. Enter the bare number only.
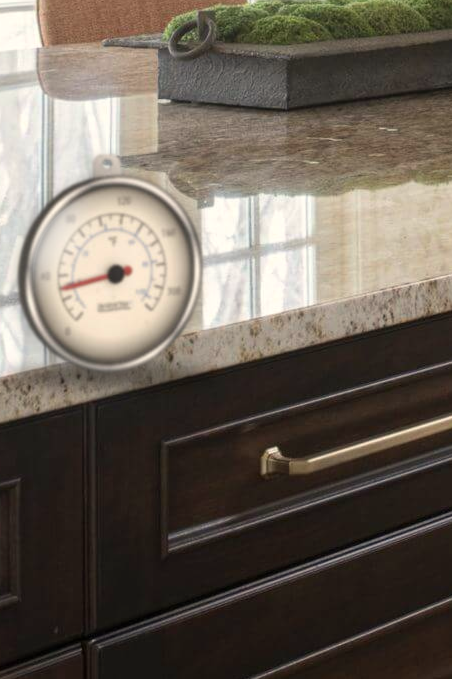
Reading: 30
